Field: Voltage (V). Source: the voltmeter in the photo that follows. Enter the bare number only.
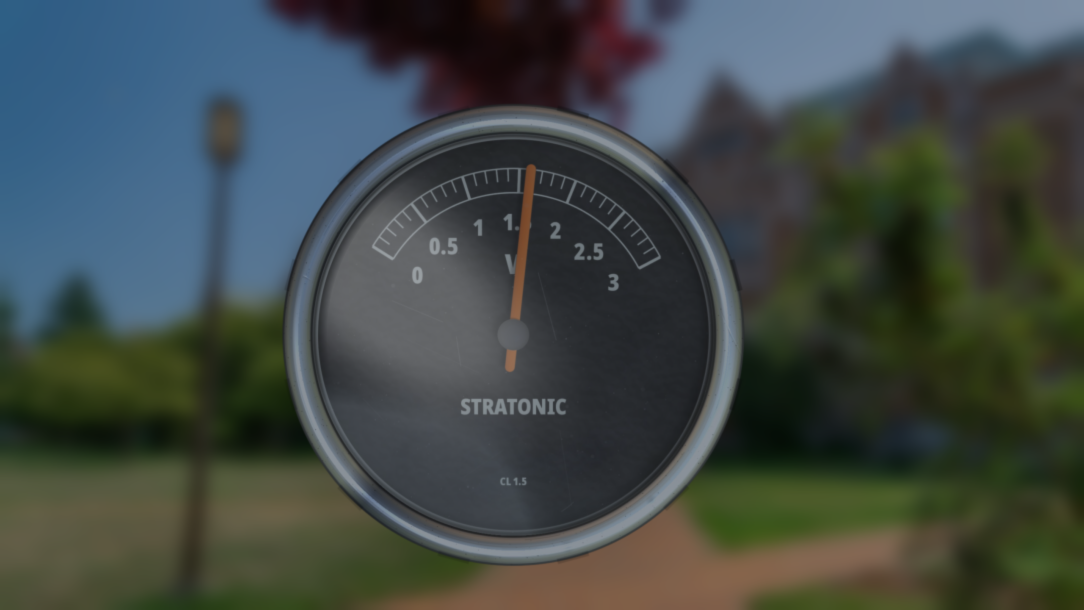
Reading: 1.6
